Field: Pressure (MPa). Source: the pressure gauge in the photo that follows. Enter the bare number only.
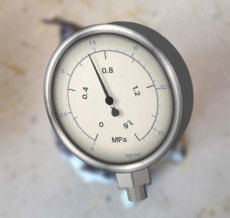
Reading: 0.7
